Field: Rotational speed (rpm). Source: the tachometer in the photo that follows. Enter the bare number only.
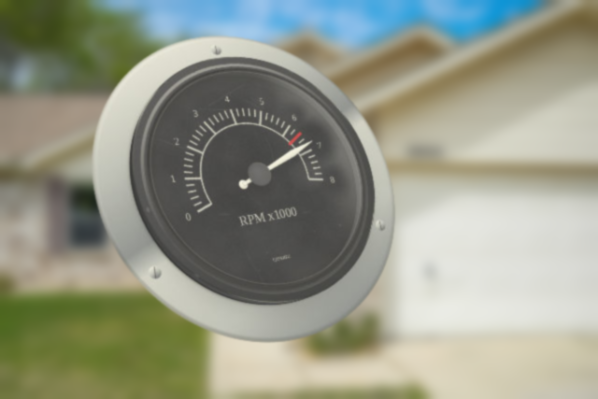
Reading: 6800
